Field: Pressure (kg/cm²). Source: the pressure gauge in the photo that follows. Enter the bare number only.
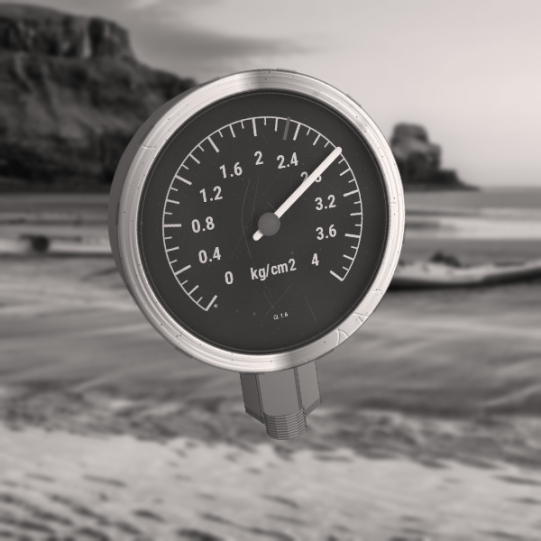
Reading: 2.8
